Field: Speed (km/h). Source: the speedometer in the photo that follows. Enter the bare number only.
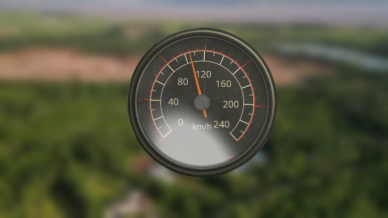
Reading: 105
